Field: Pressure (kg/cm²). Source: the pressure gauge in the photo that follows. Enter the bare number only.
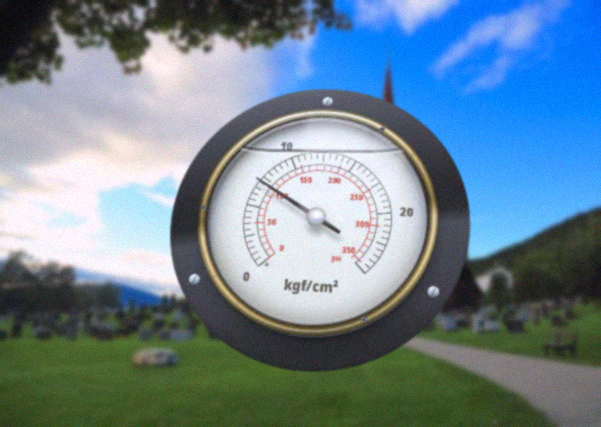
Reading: 7
